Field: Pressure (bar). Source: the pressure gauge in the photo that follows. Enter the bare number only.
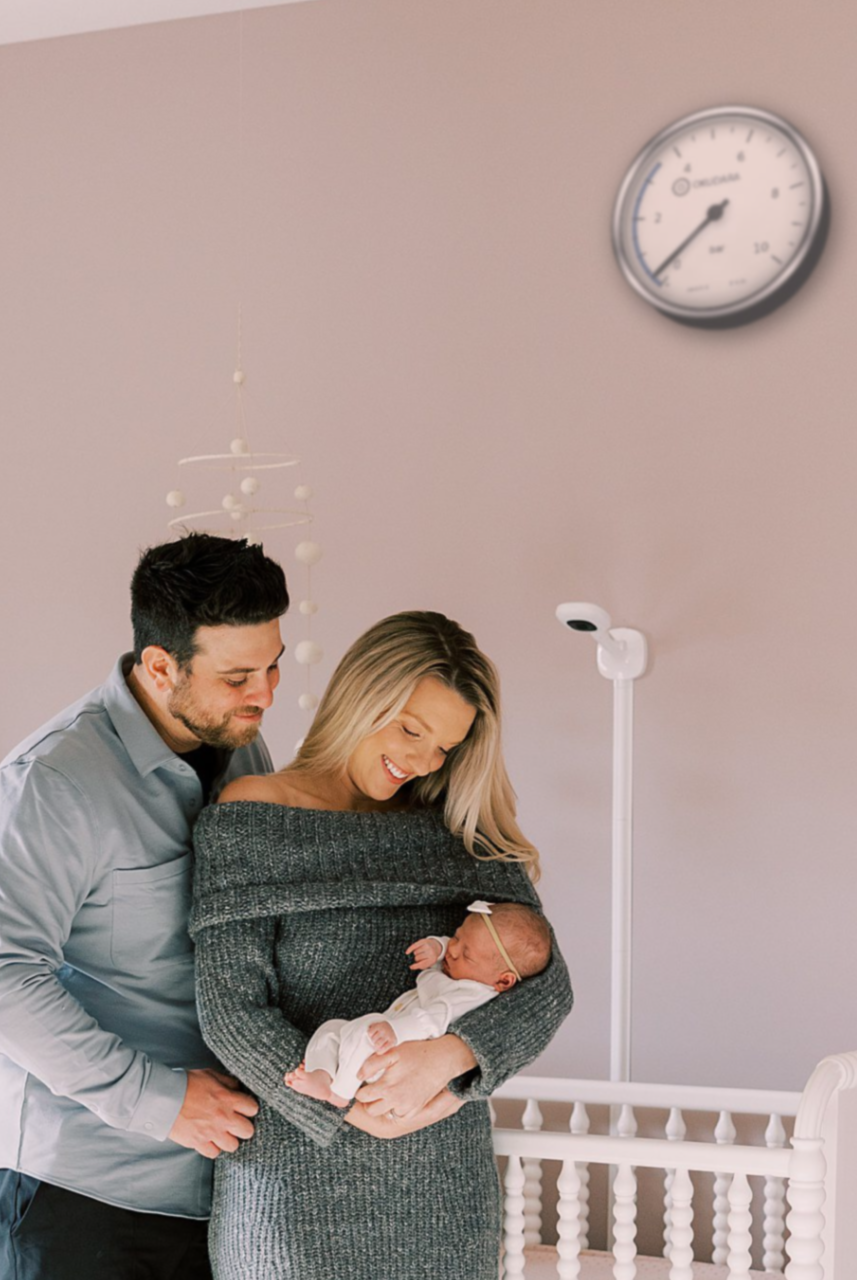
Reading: 0.25
